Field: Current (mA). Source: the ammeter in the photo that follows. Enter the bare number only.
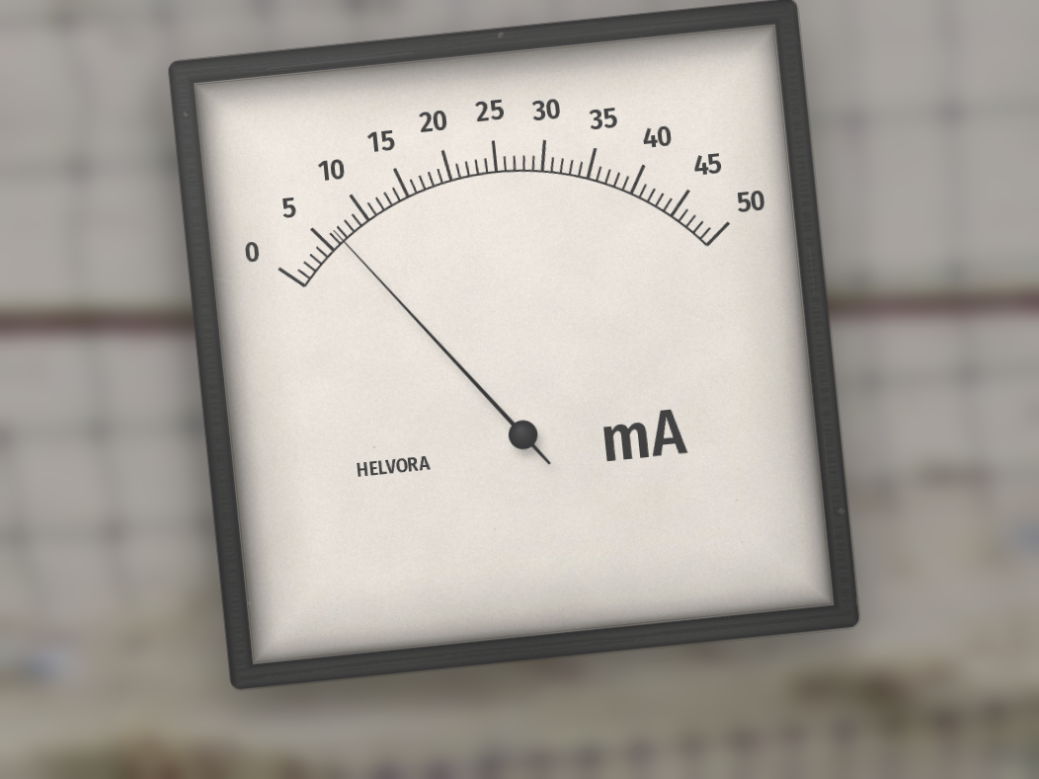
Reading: 6.5
